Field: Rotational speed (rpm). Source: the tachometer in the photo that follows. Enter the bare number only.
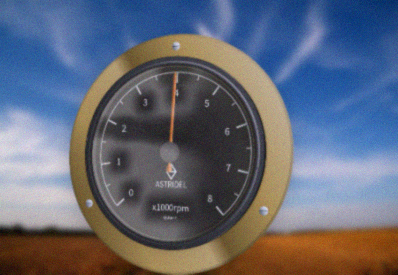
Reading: 4000
